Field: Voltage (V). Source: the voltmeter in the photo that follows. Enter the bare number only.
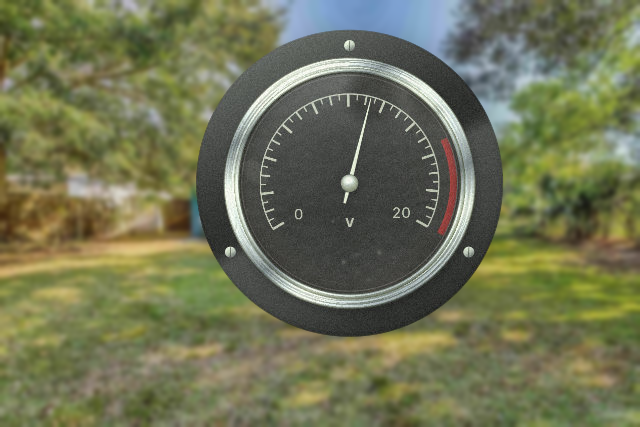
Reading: 11.25
